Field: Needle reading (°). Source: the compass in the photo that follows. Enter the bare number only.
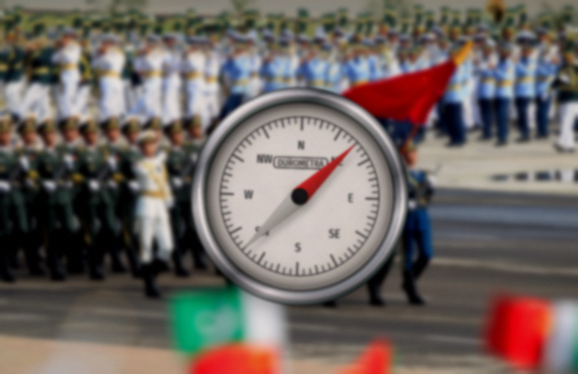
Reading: 45
